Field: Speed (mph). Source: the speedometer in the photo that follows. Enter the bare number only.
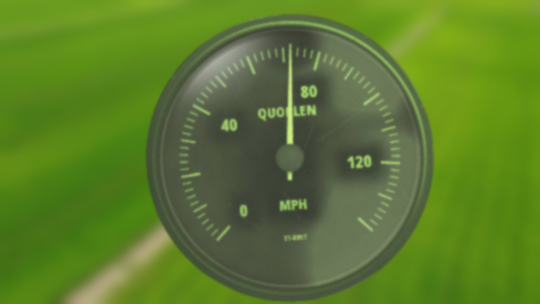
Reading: 72
